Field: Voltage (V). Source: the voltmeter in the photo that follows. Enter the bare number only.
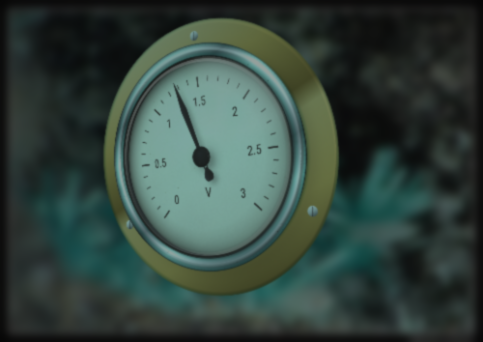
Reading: 1.3
